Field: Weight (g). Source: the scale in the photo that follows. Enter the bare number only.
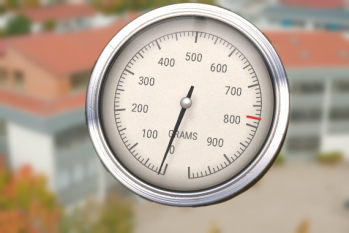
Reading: 10
